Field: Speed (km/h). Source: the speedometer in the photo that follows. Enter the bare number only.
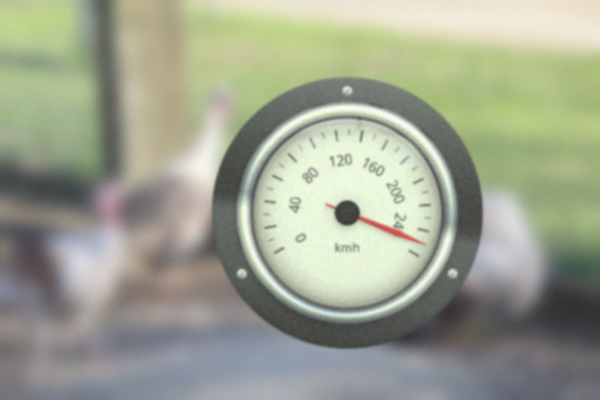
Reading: 250
